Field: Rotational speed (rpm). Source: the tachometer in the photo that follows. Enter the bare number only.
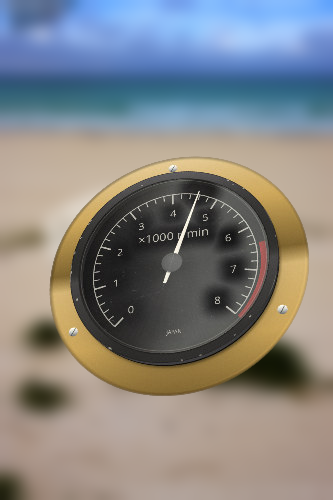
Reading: 4600
